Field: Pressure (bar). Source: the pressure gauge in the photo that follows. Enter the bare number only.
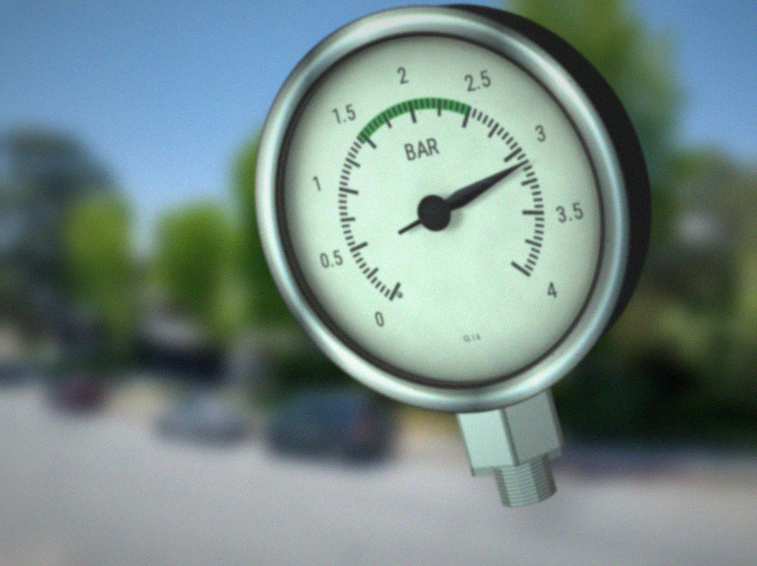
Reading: 3.1
